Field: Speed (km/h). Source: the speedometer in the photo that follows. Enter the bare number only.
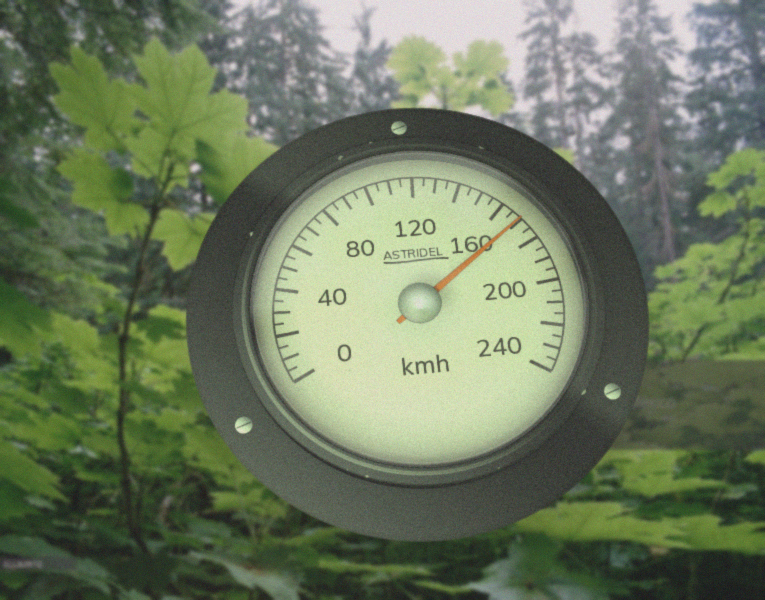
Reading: 170
